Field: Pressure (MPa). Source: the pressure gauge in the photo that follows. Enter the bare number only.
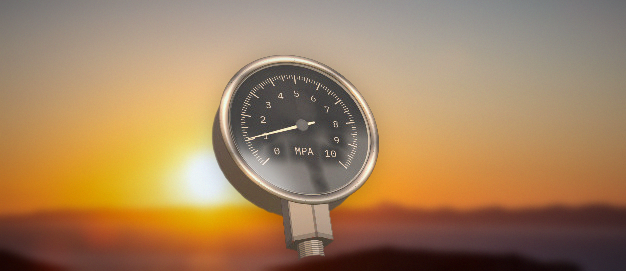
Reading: 1
